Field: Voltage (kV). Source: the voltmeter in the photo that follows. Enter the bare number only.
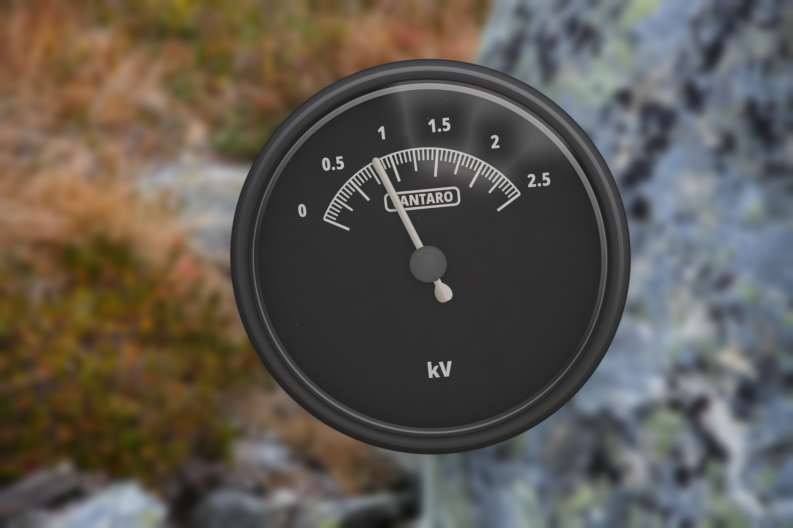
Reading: 0.85
